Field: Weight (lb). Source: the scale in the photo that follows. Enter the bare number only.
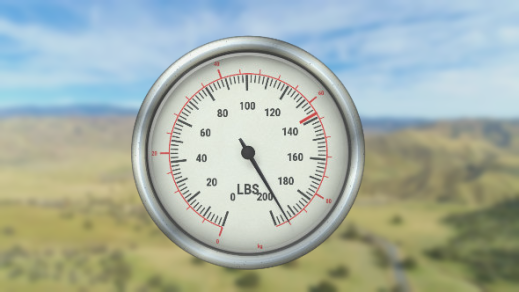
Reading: 194
